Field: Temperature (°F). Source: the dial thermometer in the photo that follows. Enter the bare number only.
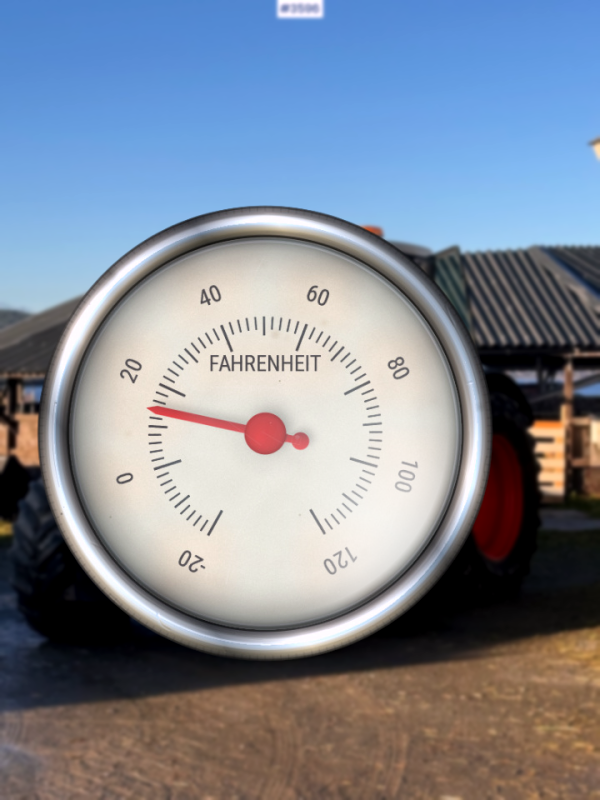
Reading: 14
